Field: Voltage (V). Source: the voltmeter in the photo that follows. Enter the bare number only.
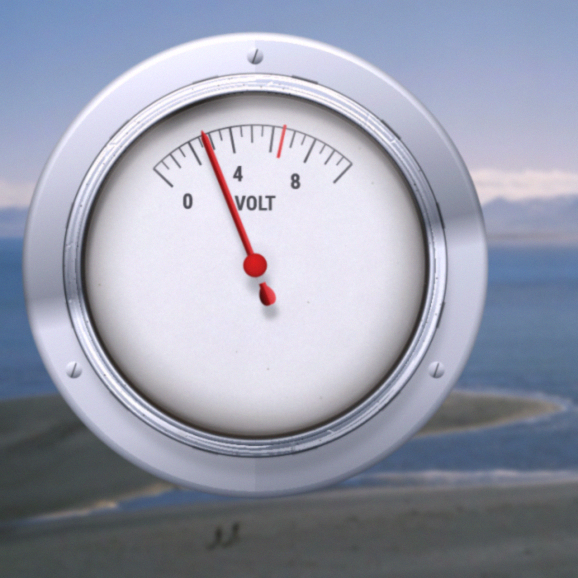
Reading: 2.75
